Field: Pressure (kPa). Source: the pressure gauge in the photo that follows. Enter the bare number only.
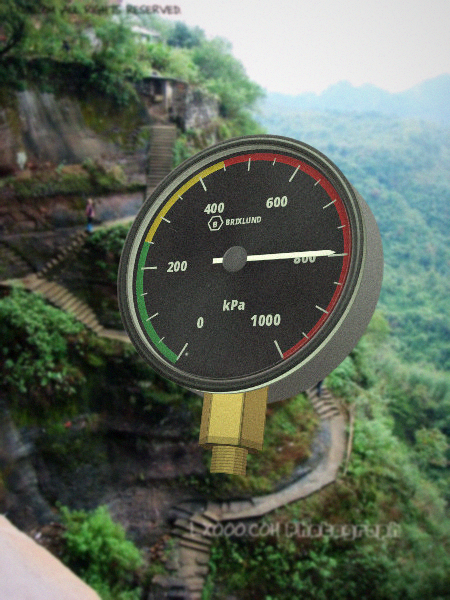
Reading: 800
